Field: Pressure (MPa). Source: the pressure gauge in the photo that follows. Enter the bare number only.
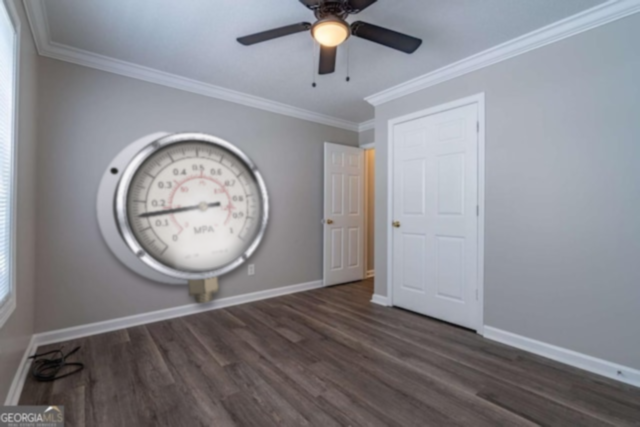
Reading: 0.15
